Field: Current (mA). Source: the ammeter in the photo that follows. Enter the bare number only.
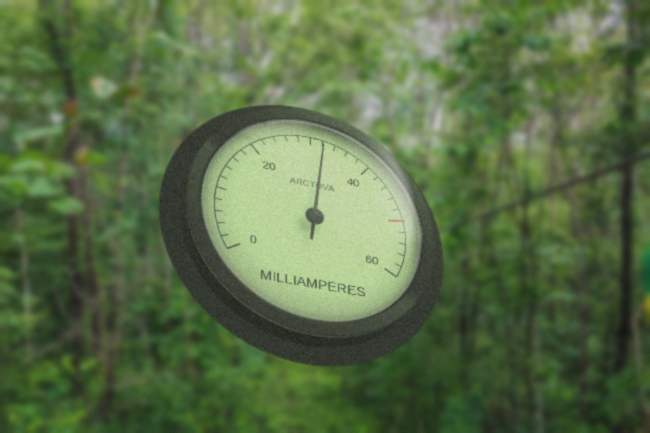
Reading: 32
